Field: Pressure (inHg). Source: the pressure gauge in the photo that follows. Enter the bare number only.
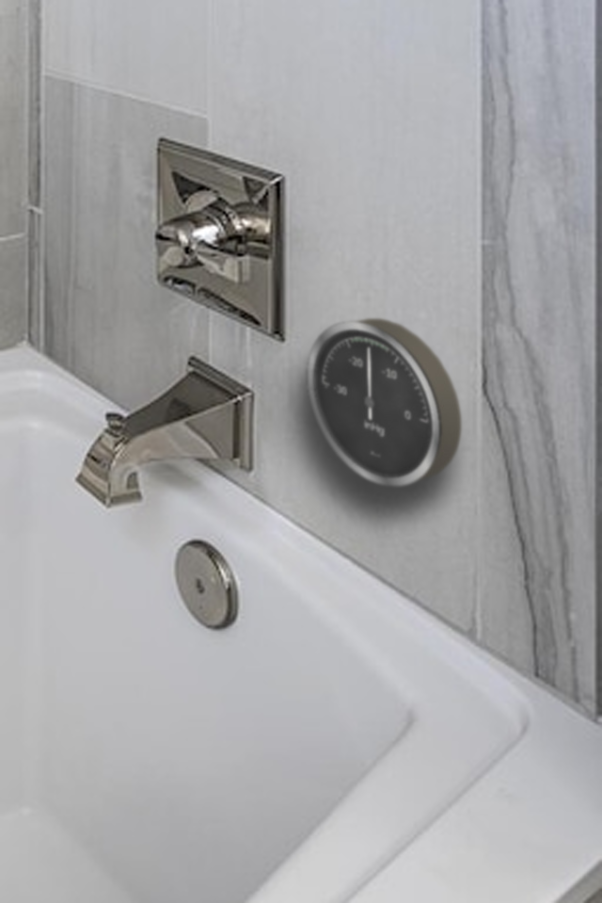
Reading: -15
